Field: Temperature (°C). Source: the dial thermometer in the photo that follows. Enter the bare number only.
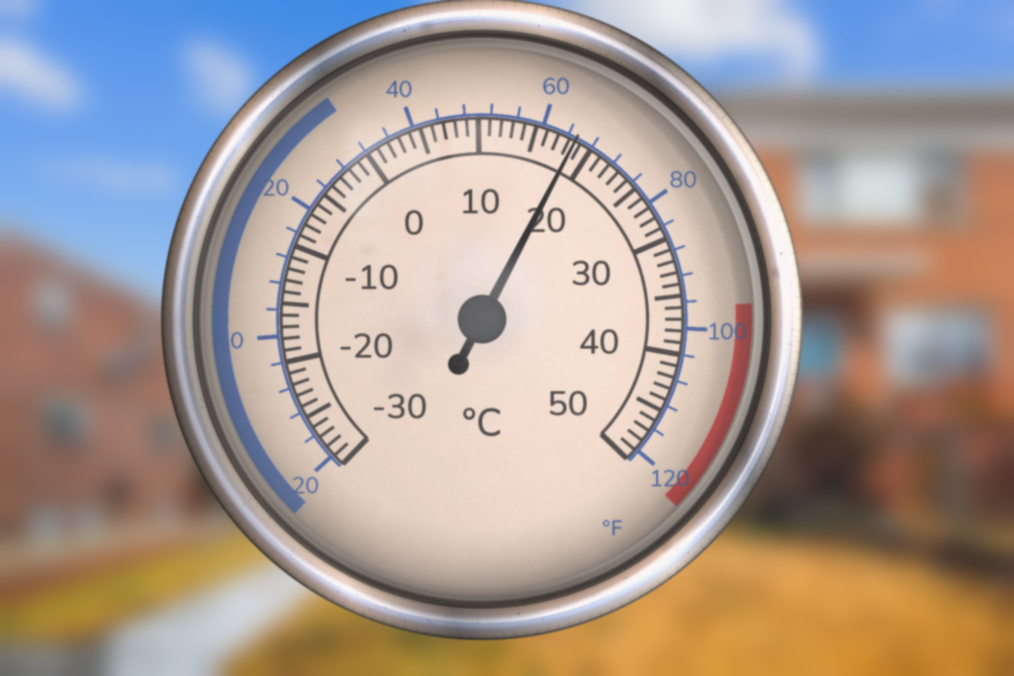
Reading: 18.5
